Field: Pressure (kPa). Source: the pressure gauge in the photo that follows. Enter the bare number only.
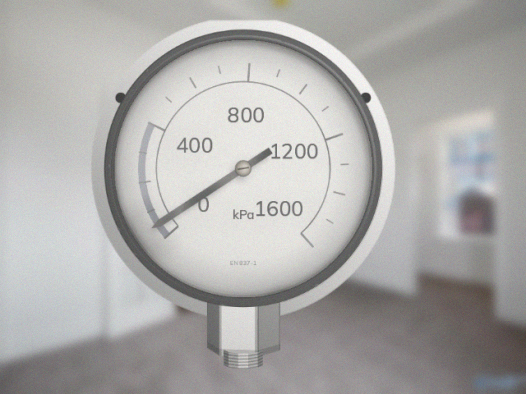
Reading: 50
